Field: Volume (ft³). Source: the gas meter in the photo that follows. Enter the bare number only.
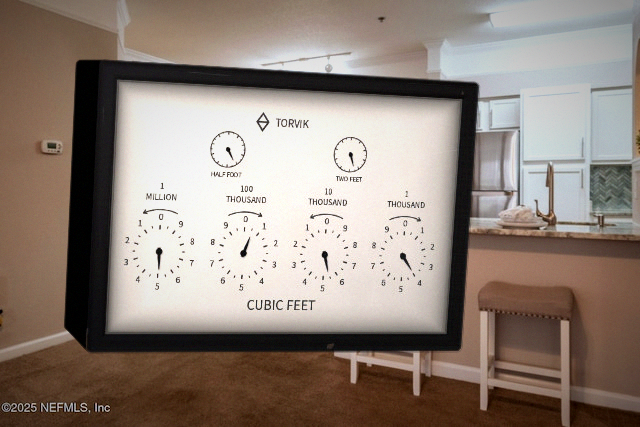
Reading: 505400
